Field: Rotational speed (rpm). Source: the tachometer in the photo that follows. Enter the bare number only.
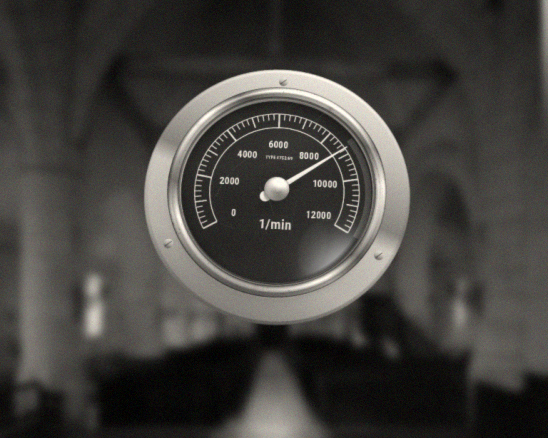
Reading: 8800
